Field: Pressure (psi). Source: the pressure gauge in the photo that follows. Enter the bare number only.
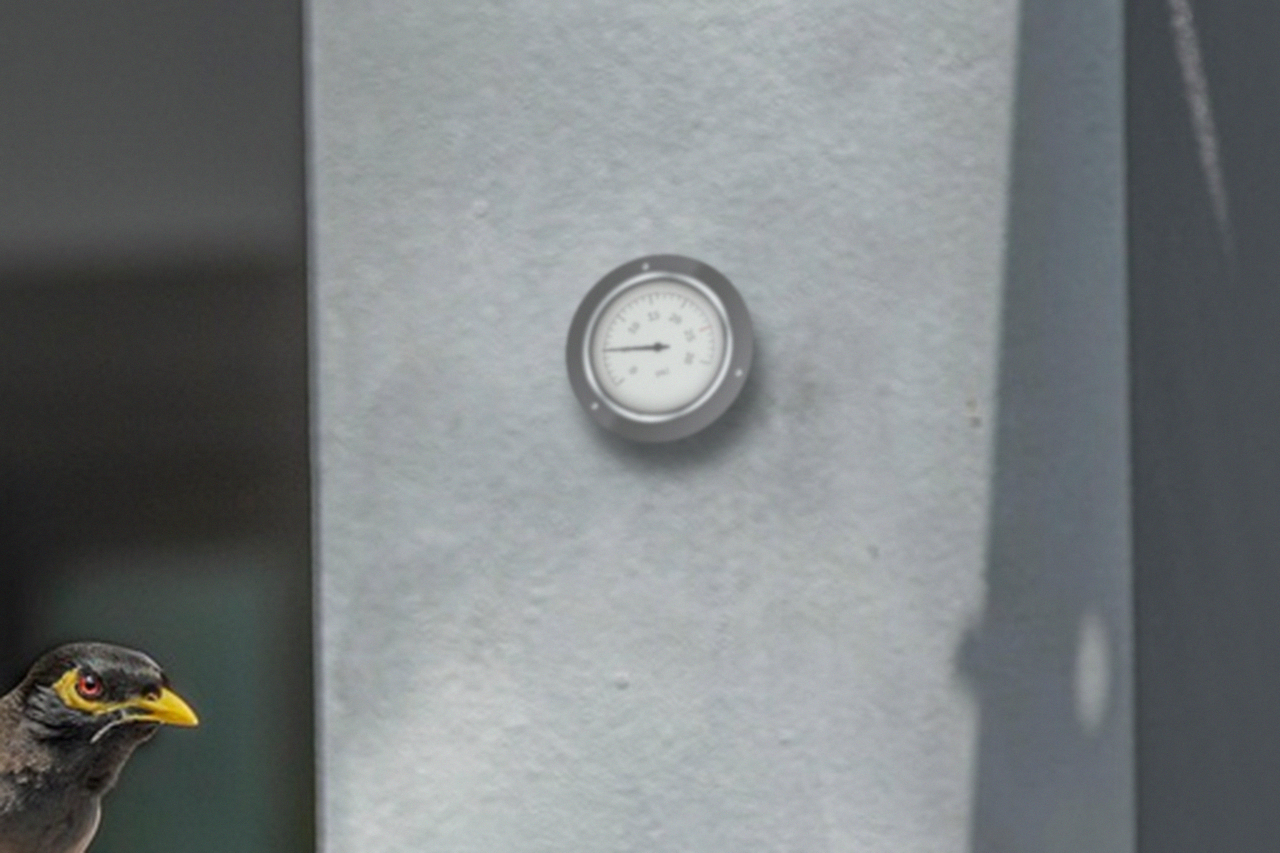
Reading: 5
